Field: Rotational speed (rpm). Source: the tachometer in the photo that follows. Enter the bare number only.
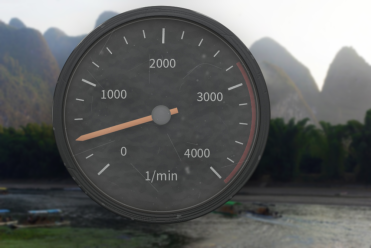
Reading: 400
